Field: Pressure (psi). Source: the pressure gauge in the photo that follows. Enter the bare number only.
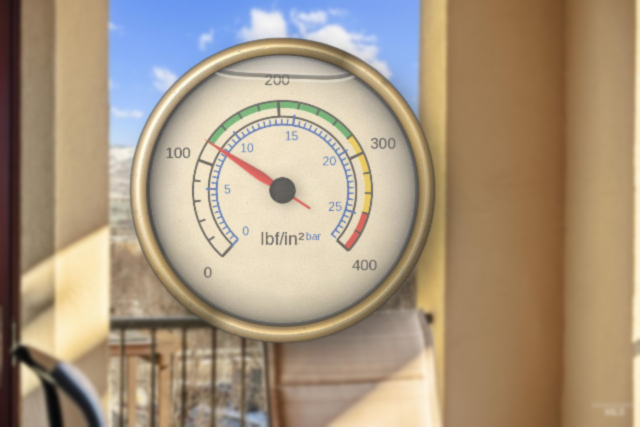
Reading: 120
